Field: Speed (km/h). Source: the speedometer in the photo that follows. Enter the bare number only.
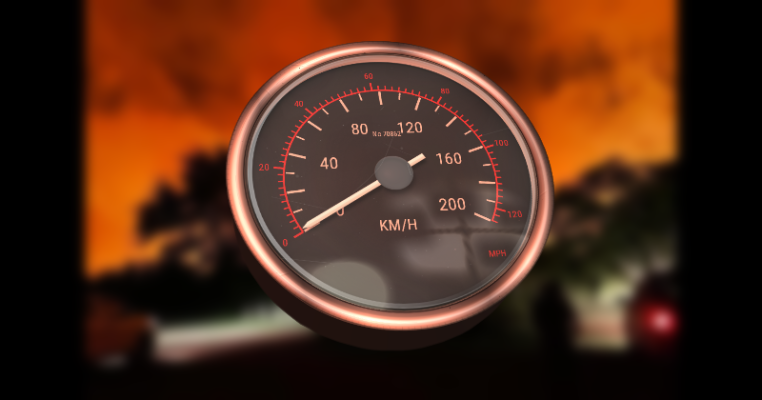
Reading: 0
